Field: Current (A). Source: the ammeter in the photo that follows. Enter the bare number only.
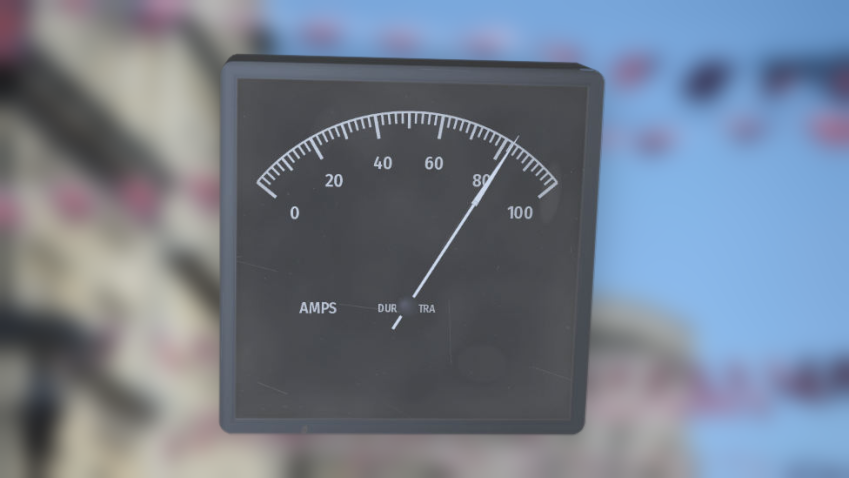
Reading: 82
